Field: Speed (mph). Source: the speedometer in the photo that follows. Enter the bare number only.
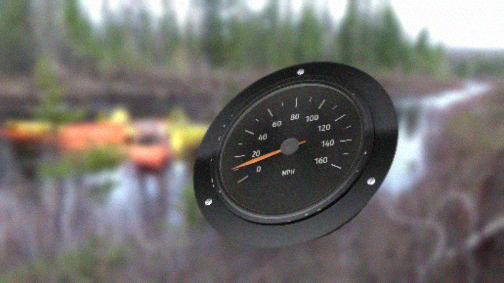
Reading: 10
